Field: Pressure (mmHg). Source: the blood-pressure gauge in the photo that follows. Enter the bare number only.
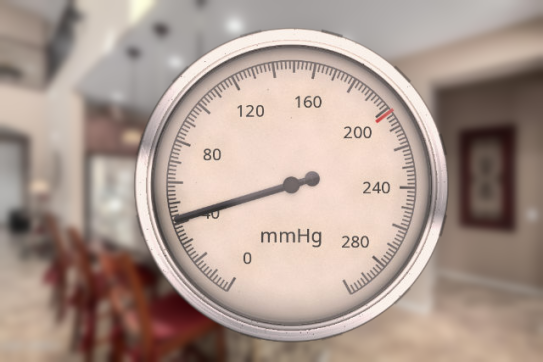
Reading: 42
